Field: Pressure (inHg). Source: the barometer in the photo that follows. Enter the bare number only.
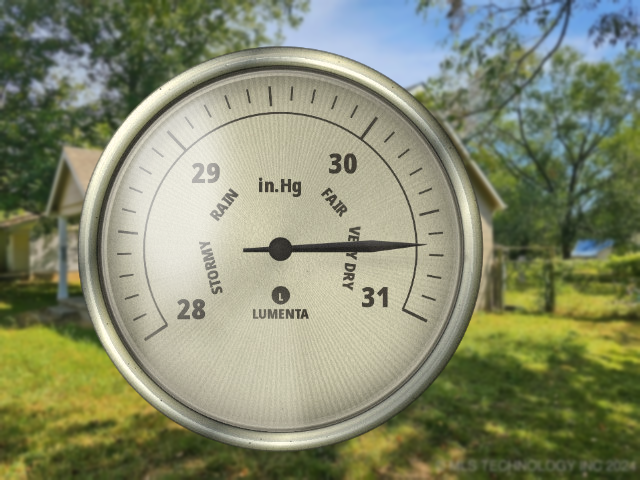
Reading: 30.65
